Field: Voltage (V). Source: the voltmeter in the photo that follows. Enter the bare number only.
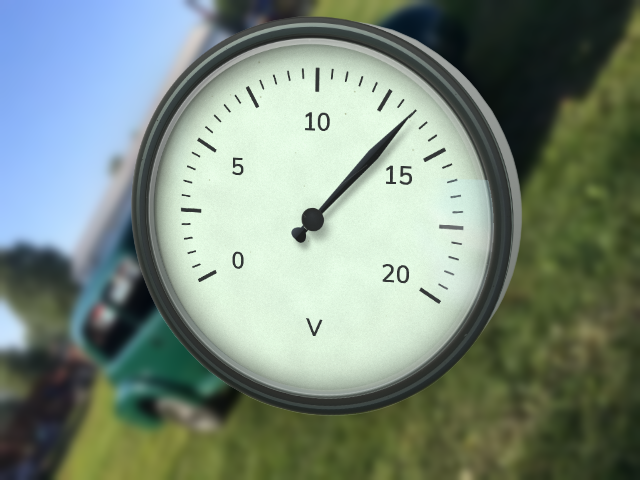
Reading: 13.5
